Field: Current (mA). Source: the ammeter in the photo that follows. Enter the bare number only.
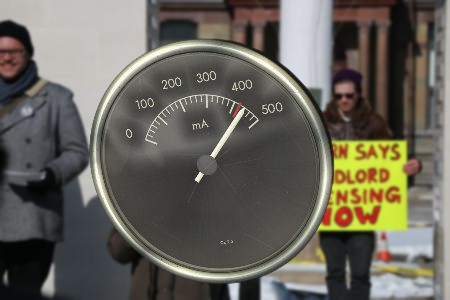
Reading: 440
